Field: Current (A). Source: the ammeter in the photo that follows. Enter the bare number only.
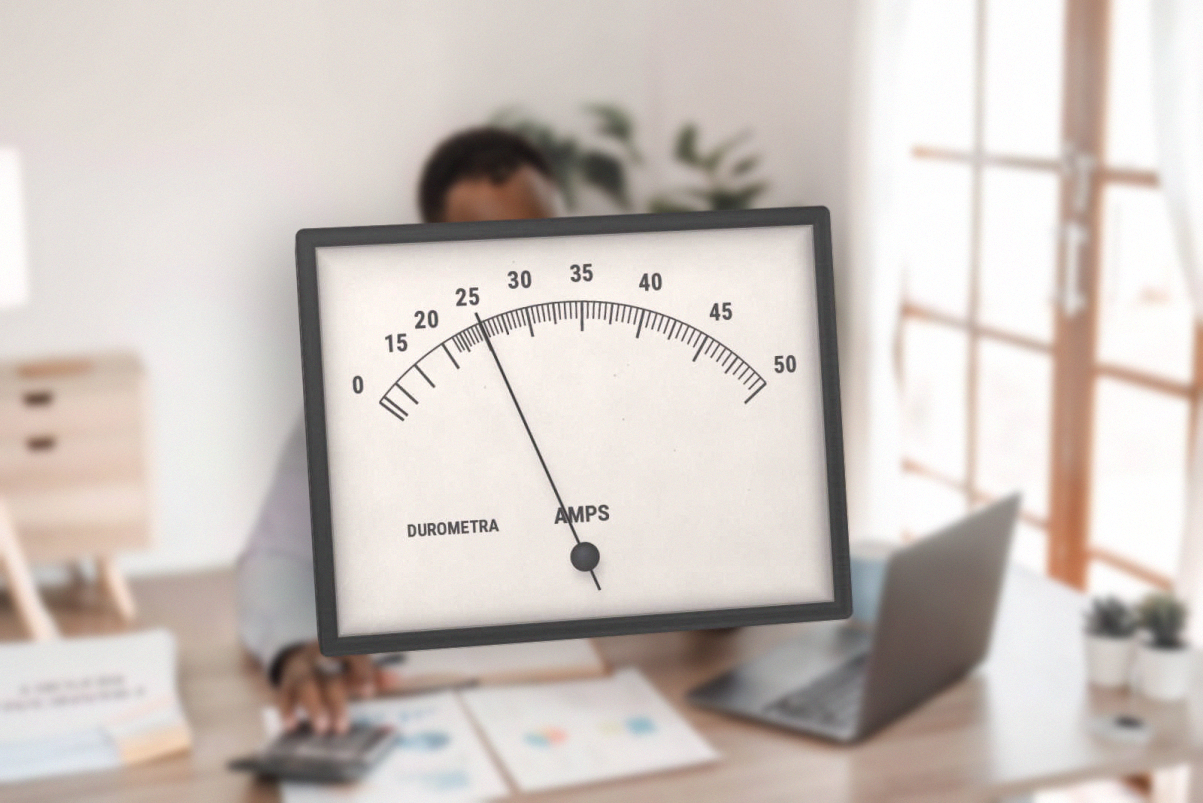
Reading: 25
